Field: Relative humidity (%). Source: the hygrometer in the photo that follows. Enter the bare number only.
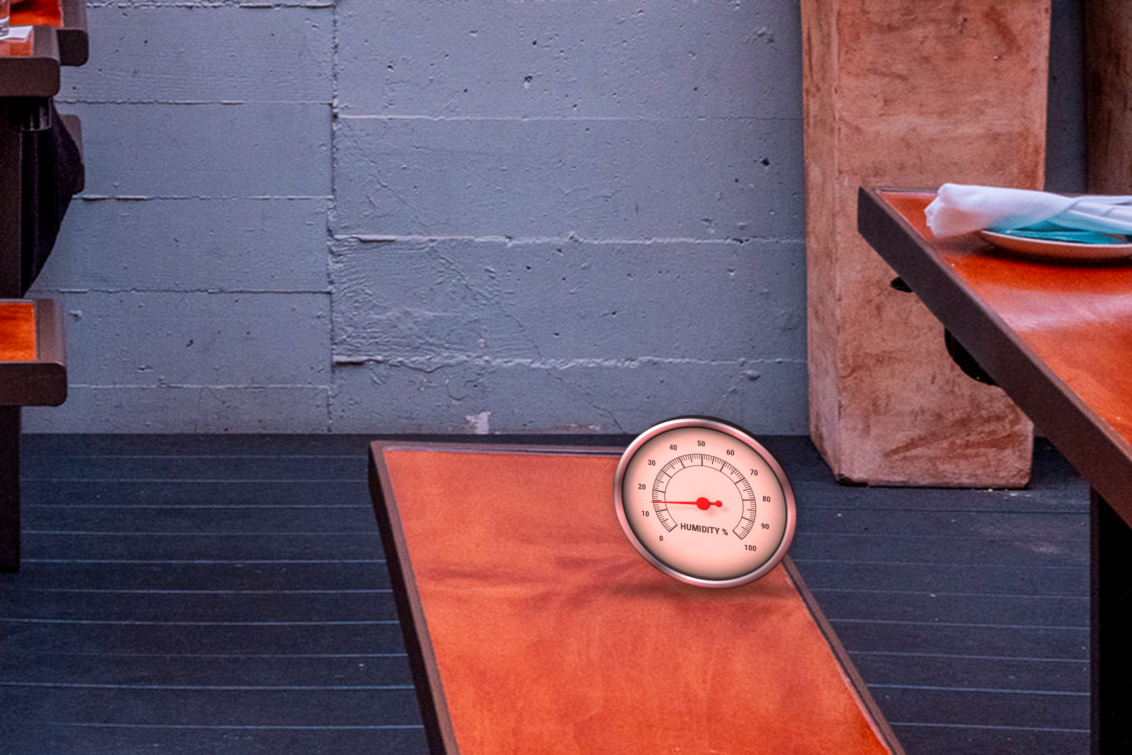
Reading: 15
